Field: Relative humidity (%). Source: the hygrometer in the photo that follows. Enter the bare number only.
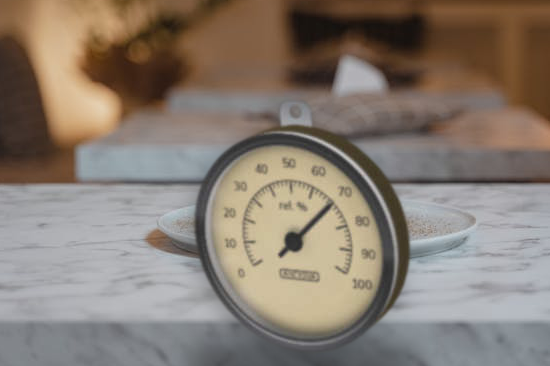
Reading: 70
